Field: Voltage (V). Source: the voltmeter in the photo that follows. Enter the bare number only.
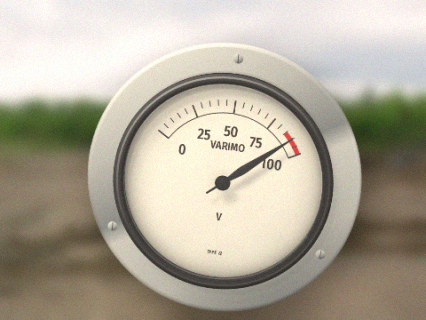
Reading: 90
